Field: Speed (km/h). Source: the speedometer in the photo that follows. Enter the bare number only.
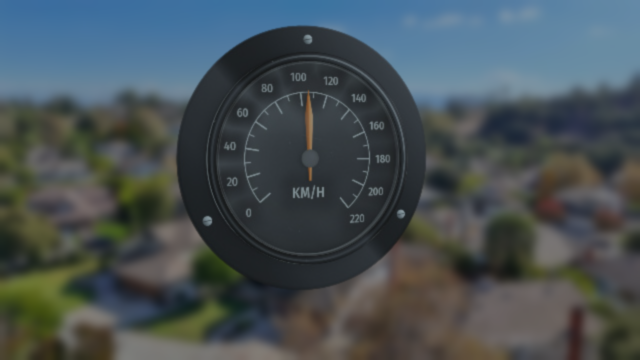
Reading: 105
